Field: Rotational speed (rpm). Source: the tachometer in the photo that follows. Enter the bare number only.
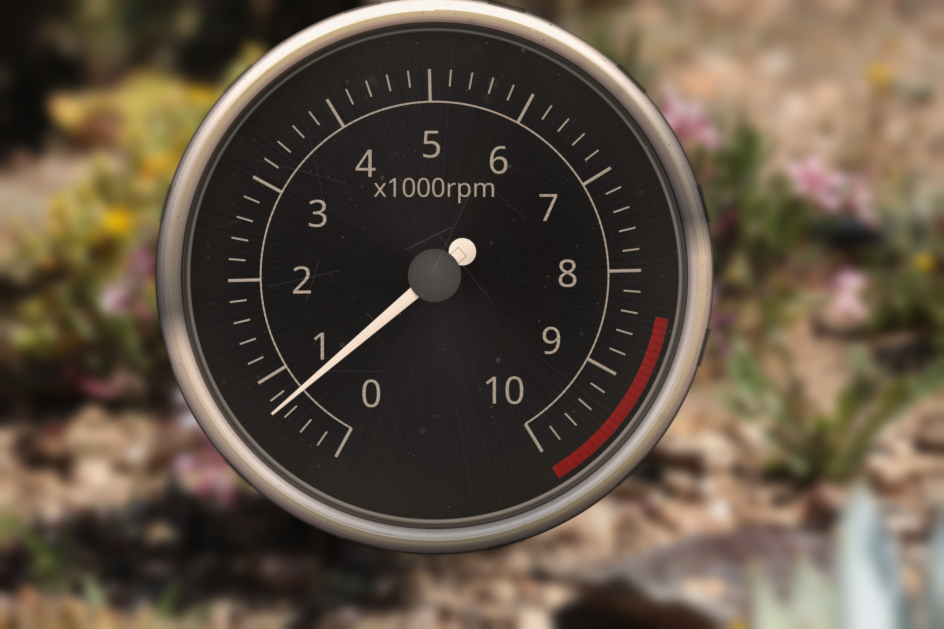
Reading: 700
